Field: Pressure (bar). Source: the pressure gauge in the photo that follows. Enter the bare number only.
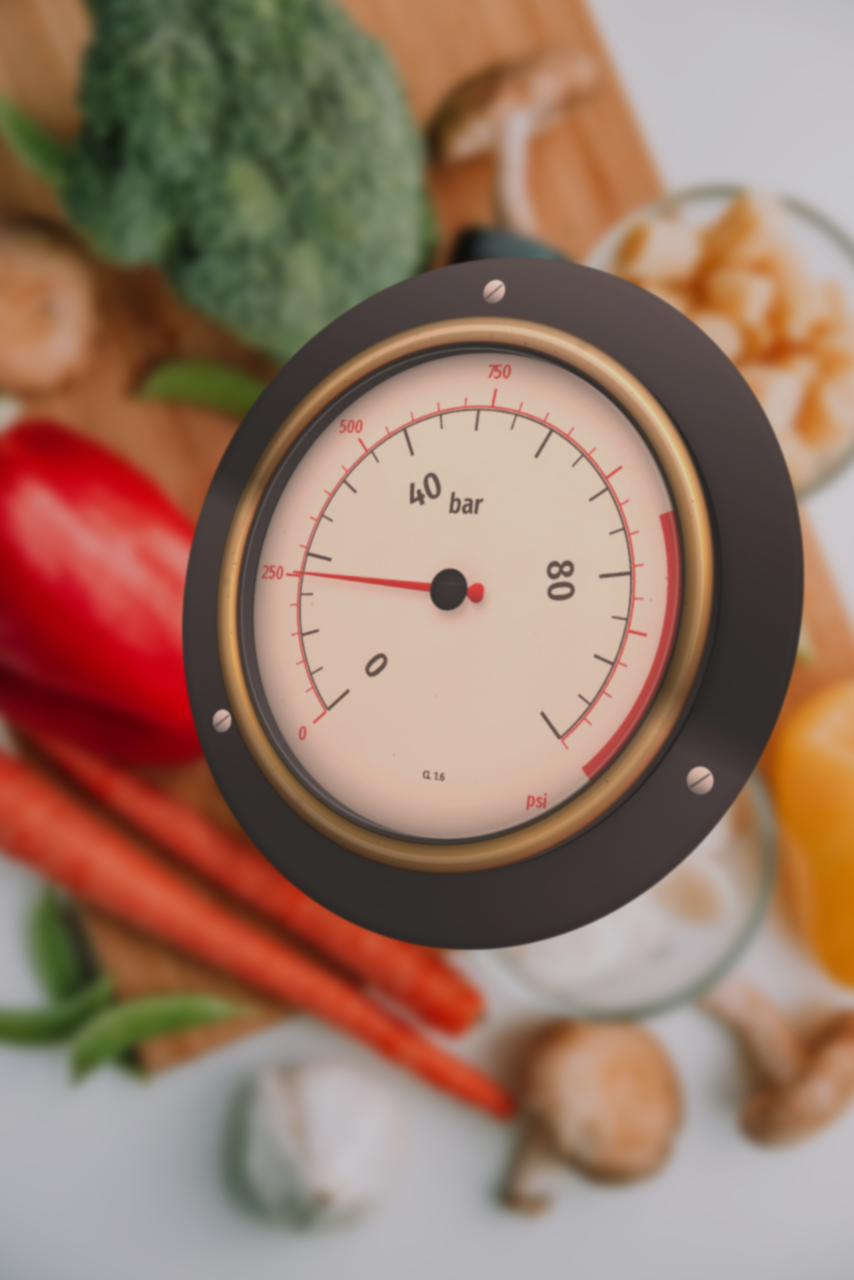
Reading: 17.5
